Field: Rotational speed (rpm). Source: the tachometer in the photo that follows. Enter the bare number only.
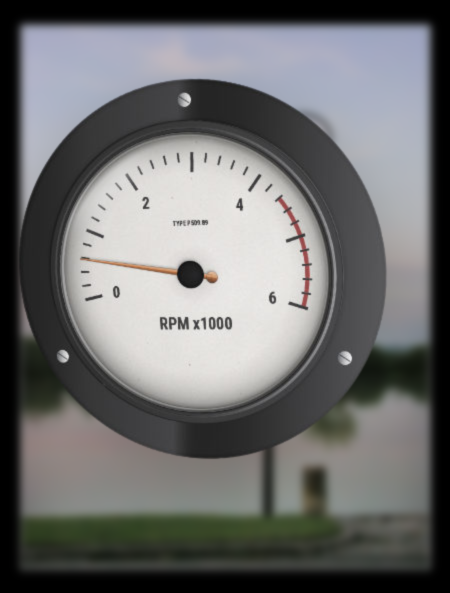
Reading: 600
